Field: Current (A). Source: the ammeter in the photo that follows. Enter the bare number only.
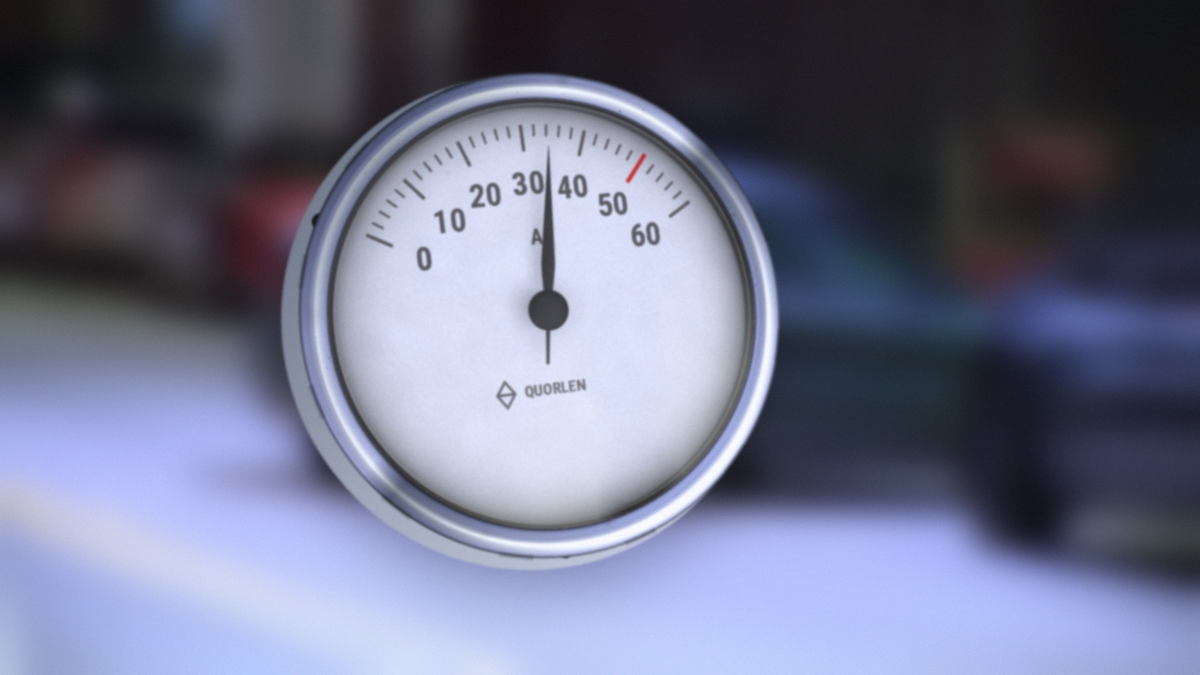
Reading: 34
